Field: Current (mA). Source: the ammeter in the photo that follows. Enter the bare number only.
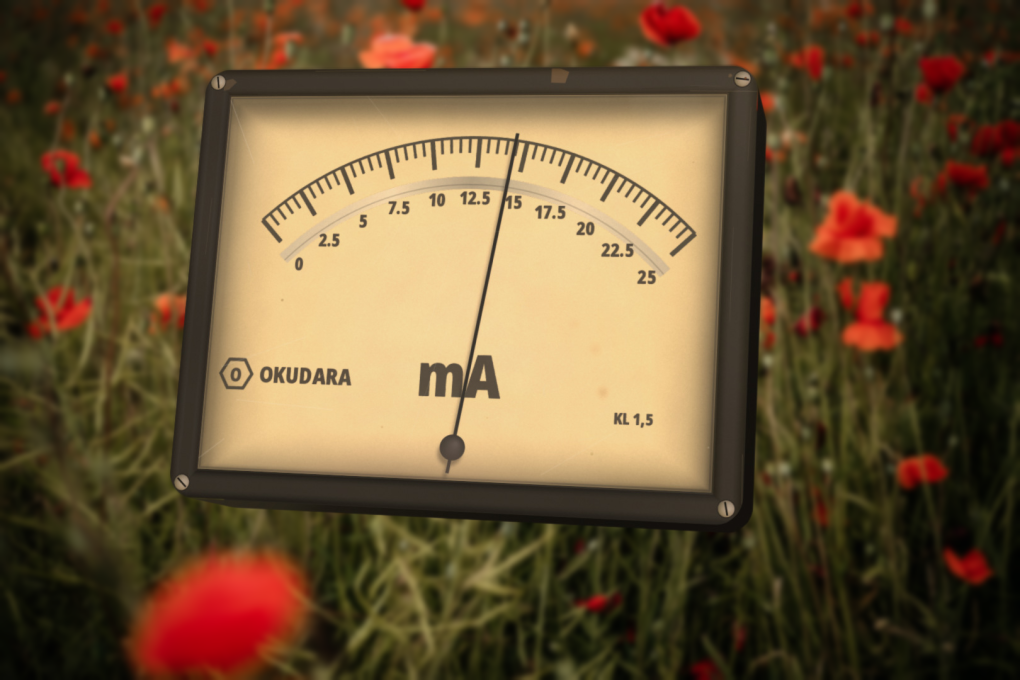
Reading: 14.5
